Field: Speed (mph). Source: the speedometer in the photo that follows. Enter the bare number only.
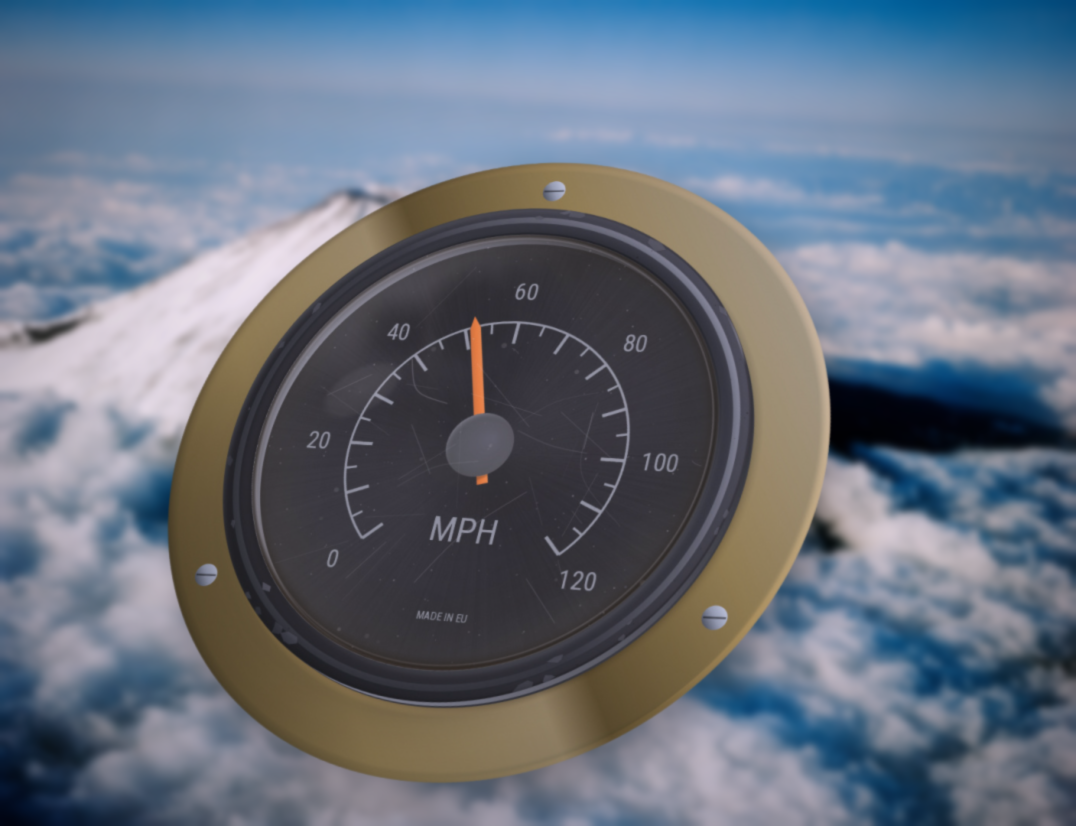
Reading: 52.5
